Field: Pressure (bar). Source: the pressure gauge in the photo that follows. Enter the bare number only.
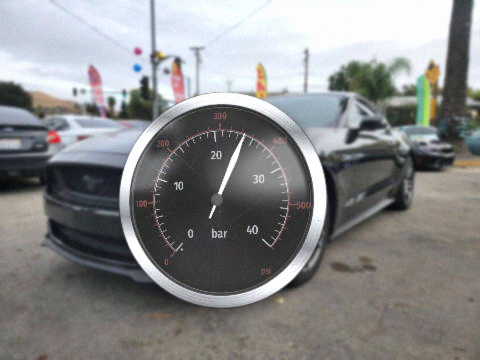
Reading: 24
